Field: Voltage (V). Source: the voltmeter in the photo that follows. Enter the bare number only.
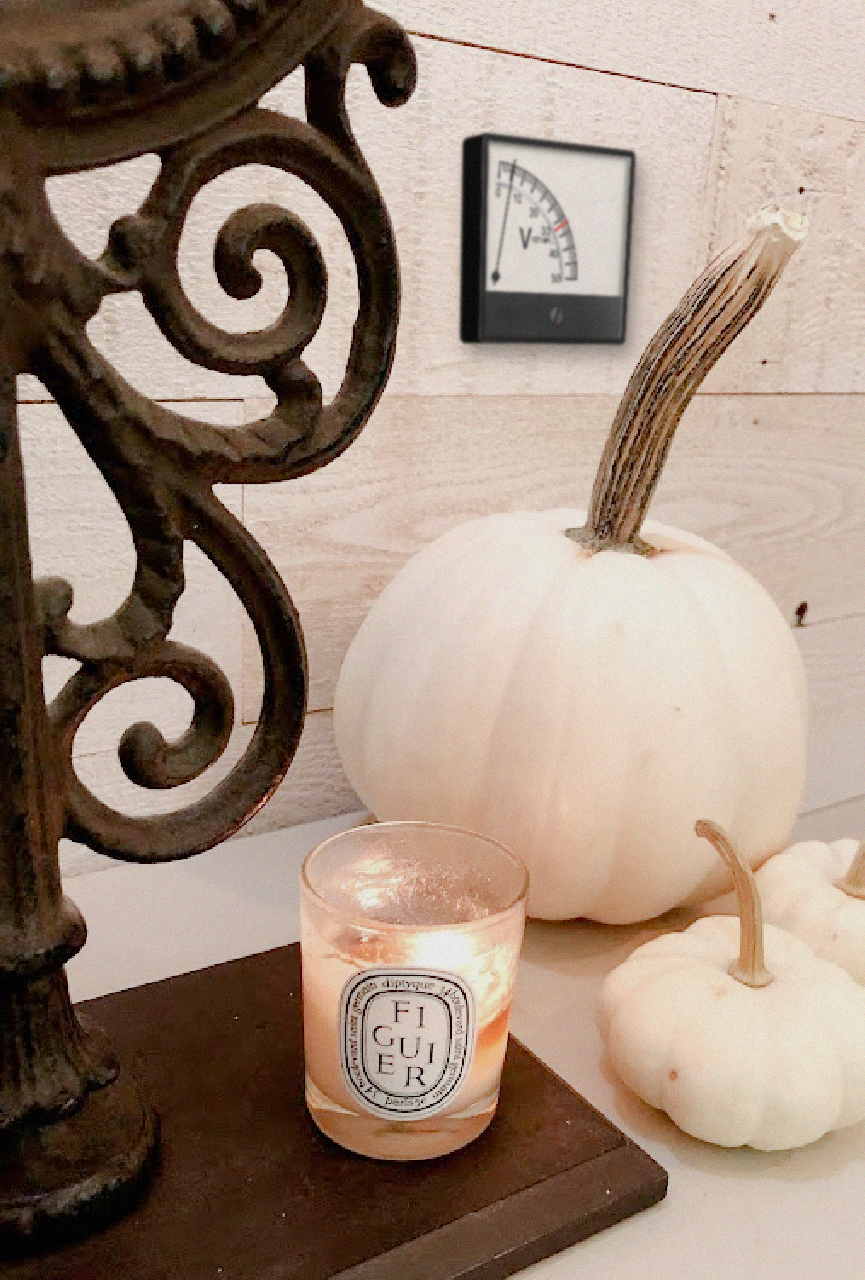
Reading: 5
